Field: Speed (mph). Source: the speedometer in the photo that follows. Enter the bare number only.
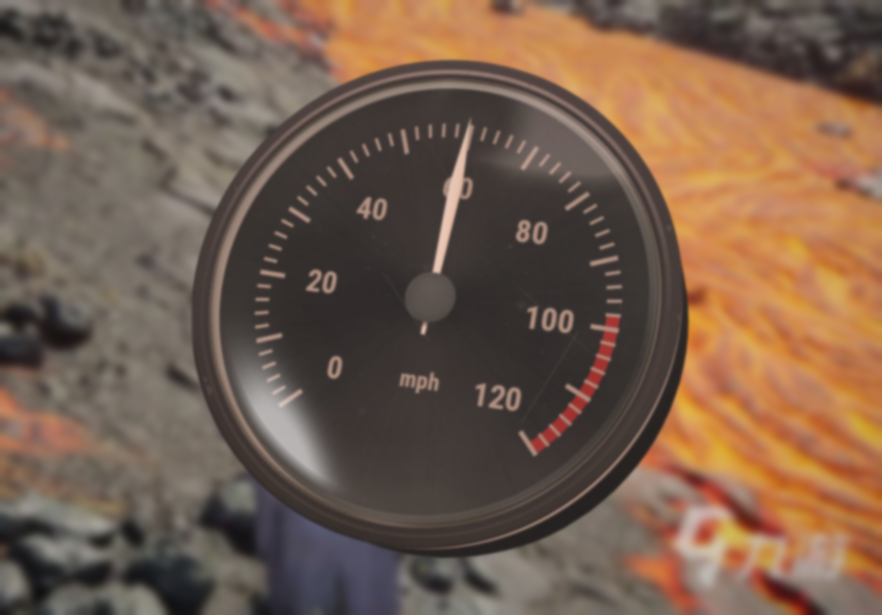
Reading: 60
